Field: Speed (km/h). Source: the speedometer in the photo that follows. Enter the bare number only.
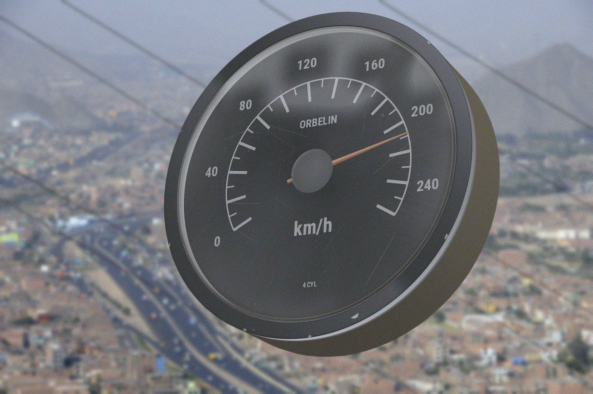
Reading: 210
